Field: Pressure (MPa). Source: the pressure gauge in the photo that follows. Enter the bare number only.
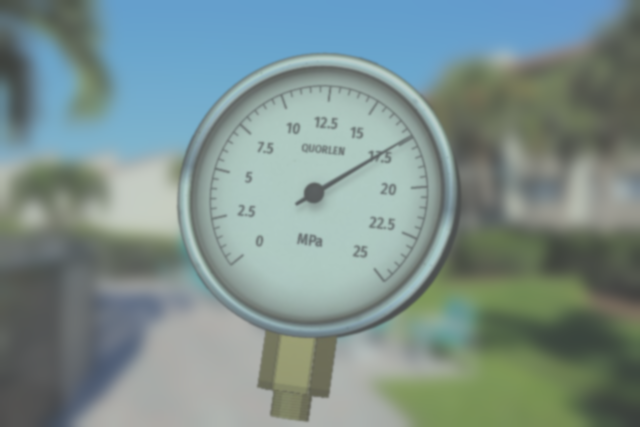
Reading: 17.5
